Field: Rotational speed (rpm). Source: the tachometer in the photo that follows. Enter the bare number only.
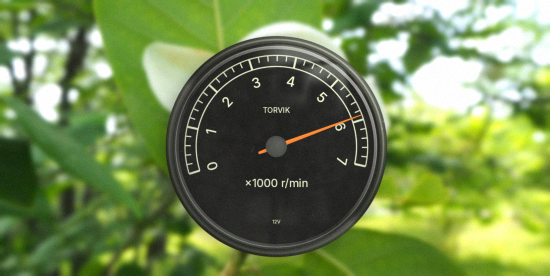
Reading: 5900
